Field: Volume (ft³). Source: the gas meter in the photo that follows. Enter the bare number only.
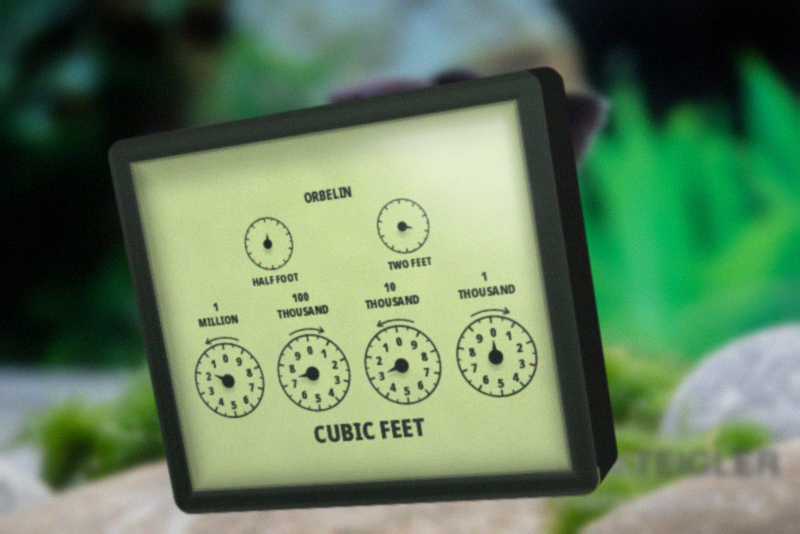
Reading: 173000
